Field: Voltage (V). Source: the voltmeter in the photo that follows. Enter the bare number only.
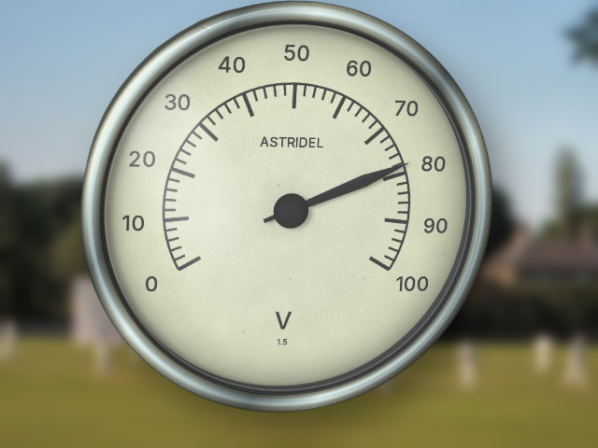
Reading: 78
